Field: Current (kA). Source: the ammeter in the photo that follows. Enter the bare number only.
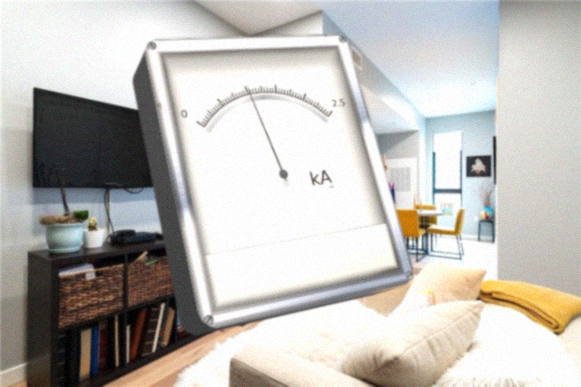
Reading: 1
